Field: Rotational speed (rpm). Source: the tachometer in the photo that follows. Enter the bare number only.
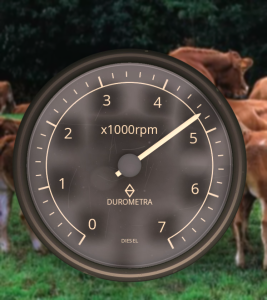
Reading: 4700
